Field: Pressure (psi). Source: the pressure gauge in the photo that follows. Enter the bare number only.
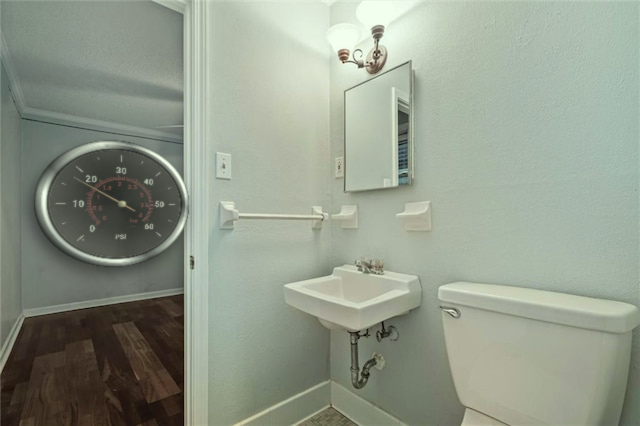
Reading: 17.5
